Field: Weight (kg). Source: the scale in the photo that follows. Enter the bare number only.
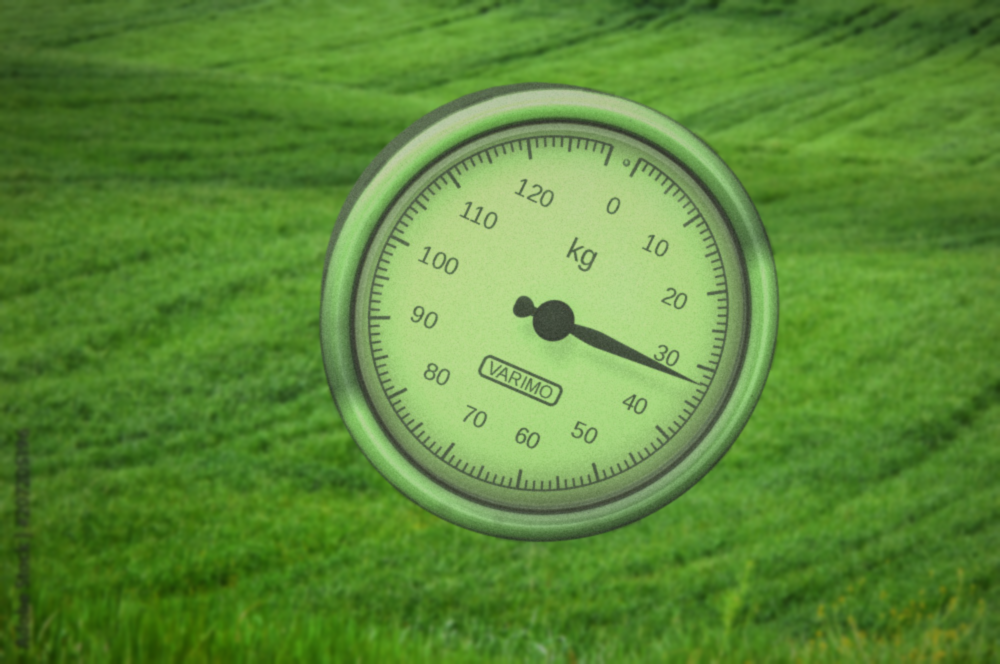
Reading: 32
